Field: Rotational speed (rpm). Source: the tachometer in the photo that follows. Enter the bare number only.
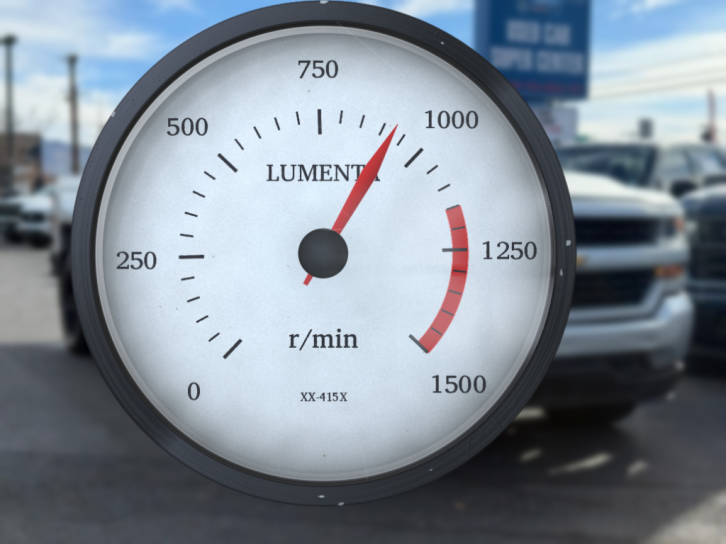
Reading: 925
